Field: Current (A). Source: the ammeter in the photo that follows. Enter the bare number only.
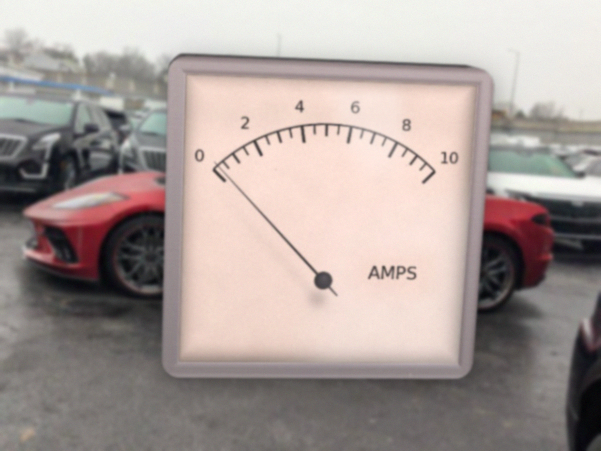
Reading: 0.25
